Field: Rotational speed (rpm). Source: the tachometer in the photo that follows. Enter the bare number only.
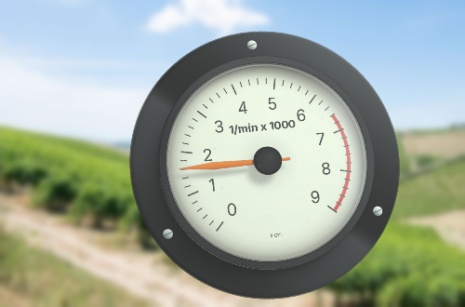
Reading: 1600
